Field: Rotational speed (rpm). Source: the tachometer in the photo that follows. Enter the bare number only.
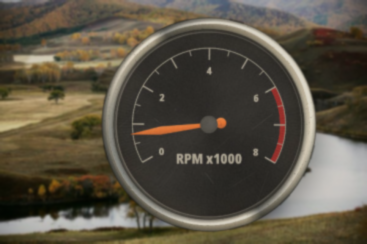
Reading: 750
